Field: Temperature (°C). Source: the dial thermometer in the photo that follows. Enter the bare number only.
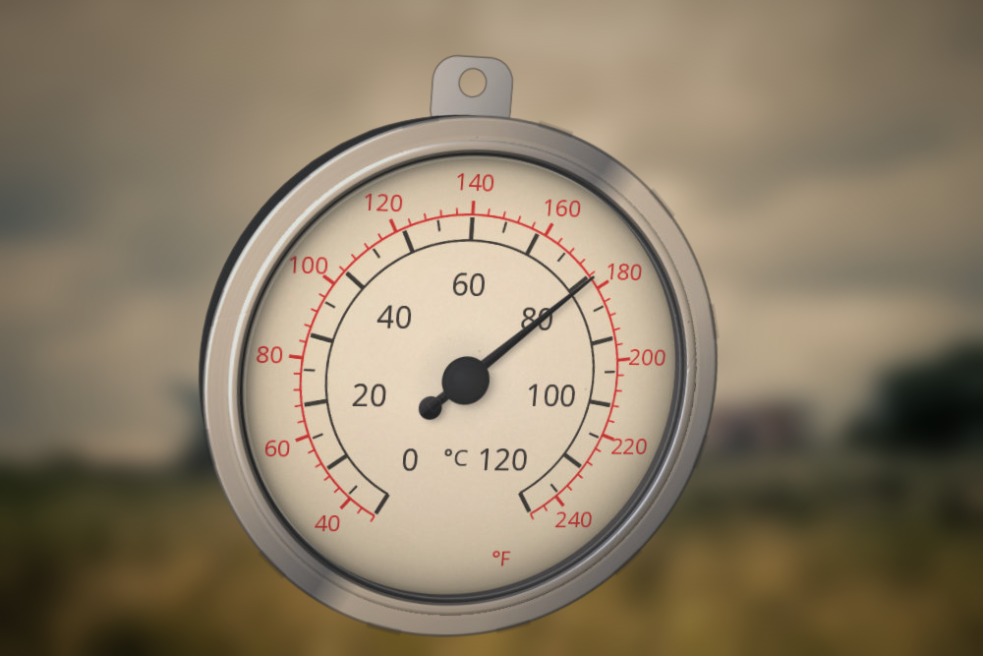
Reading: 80
